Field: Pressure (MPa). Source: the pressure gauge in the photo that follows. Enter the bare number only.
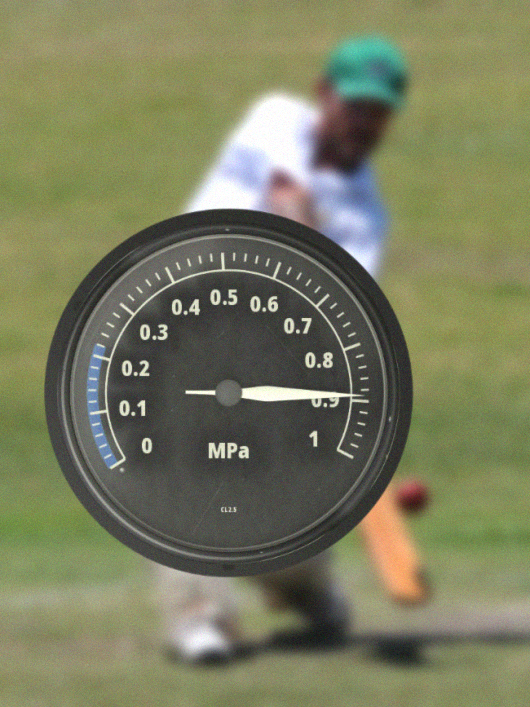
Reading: 0.89
